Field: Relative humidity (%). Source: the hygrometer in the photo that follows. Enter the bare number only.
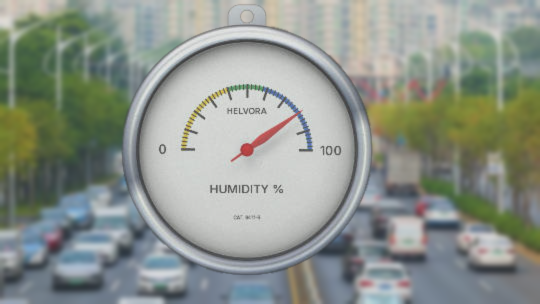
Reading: 80
